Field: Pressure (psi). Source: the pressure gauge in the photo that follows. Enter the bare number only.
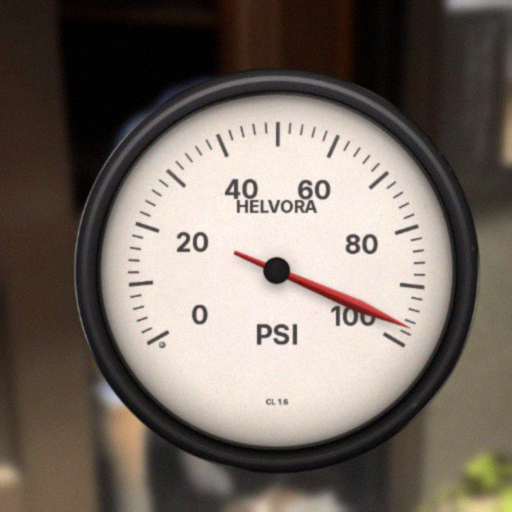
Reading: 97
